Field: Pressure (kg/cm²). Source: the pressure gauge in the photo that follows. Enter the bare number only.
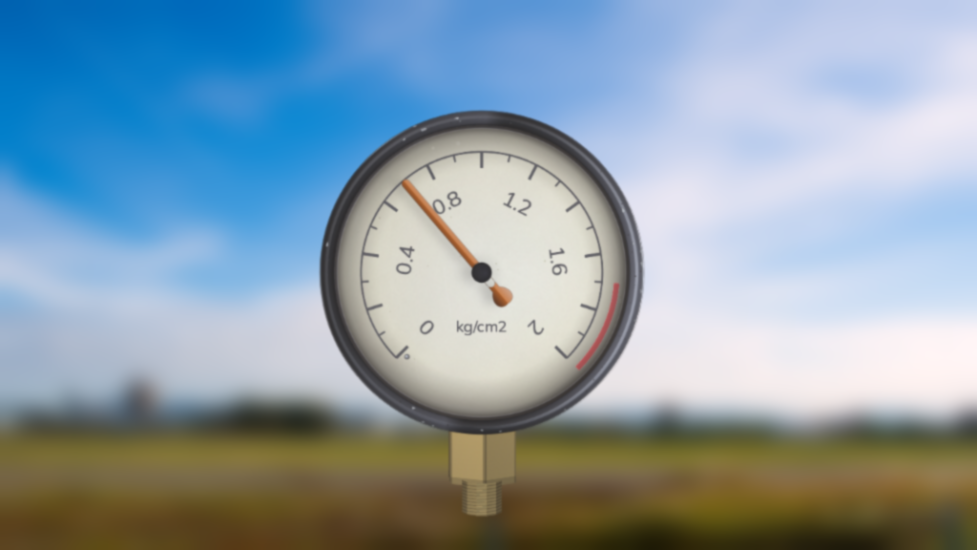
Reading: 0.7
